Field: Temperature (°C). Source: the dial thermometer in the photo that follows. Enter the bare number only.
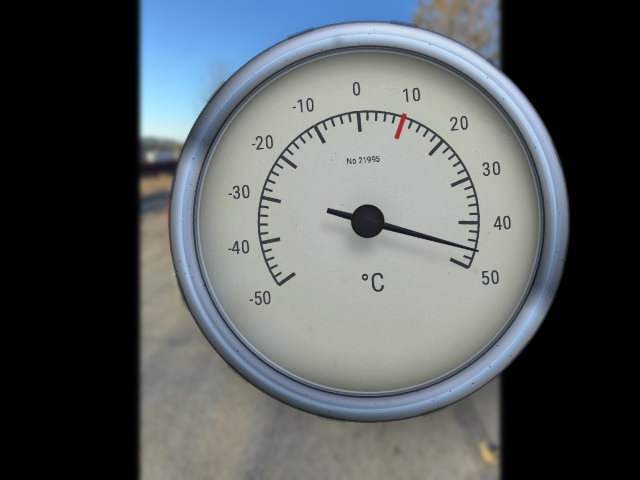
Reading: 46
